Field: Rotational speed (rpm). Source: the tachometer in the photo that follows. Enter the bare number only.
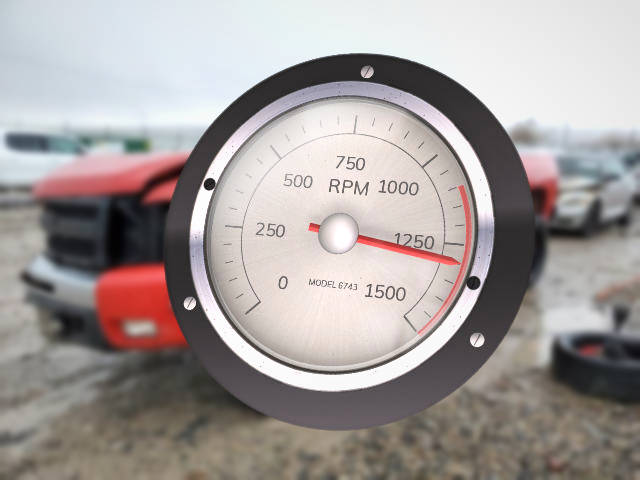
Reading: 1300
